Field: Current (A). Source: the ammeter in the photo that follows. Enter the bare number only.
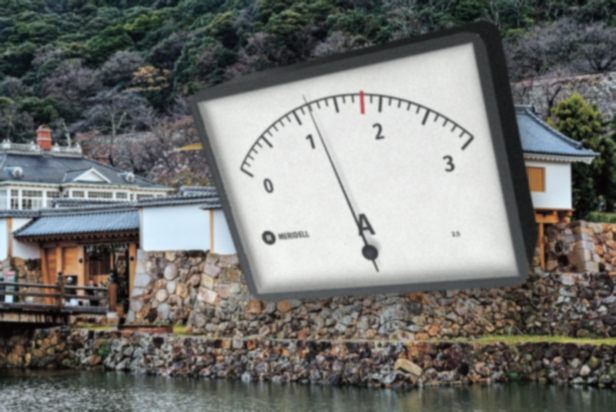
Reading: 1.2
